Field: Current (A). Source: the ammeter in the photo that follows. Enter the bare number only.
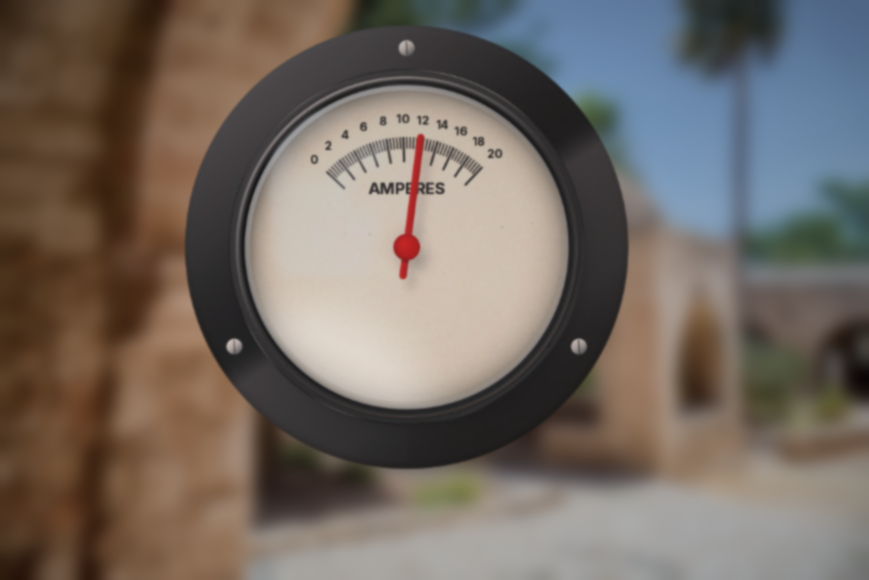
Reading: 12
